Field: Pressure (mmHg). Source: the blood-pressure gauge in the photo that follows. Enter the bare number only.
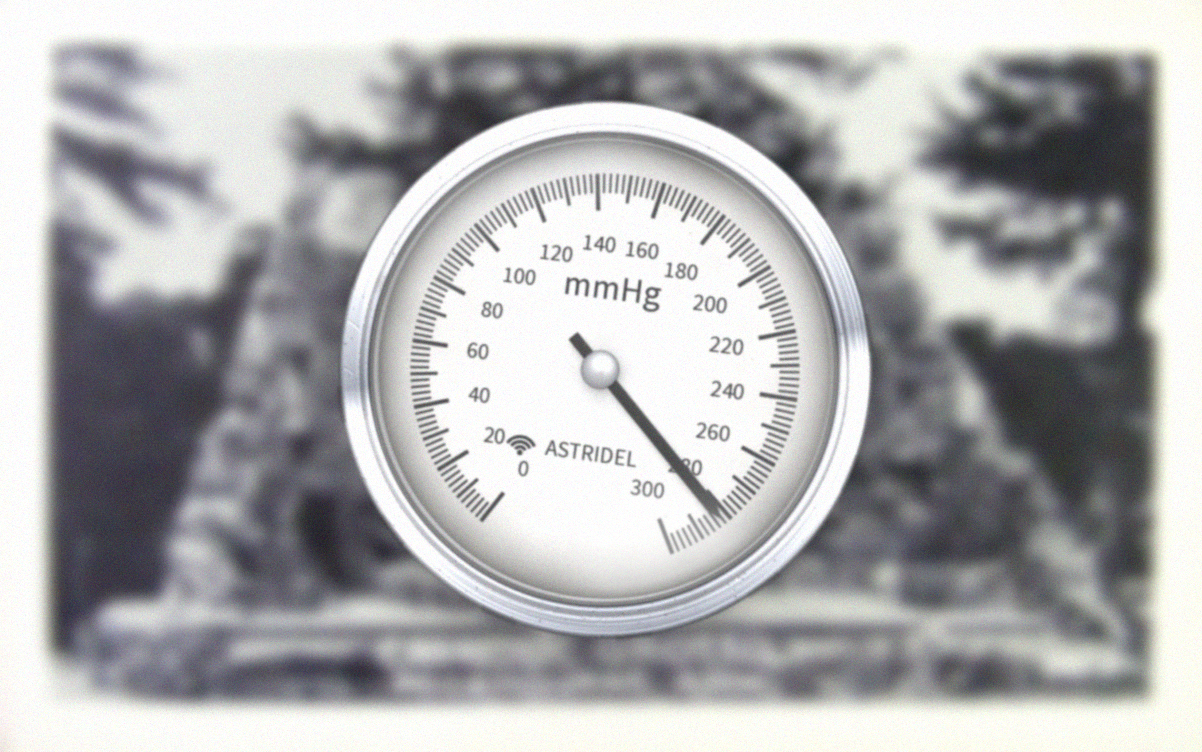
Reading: 282
